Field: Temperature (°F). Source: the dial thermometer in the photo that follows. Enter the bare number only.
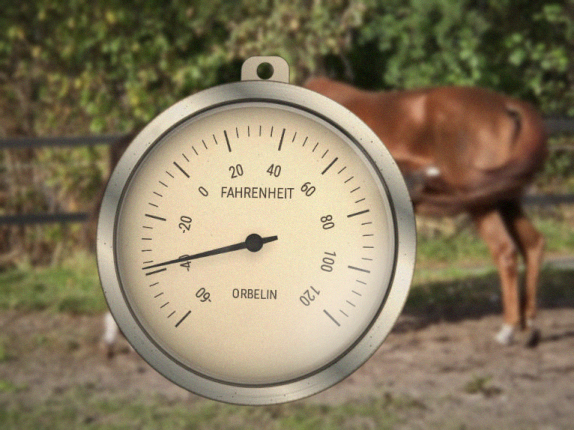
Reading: -38
